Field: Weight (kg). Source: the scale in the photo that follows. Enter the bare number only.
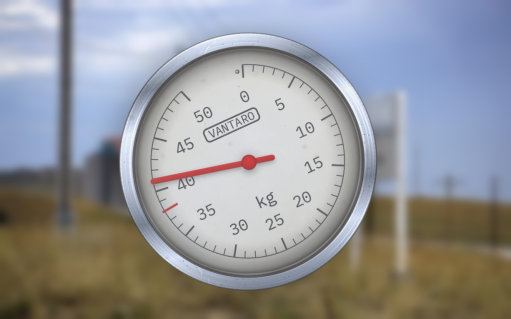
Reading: 41
